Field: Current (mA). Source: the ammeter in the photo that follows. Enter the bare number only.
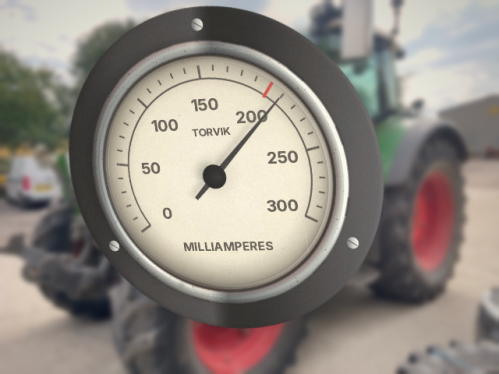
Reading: 210
